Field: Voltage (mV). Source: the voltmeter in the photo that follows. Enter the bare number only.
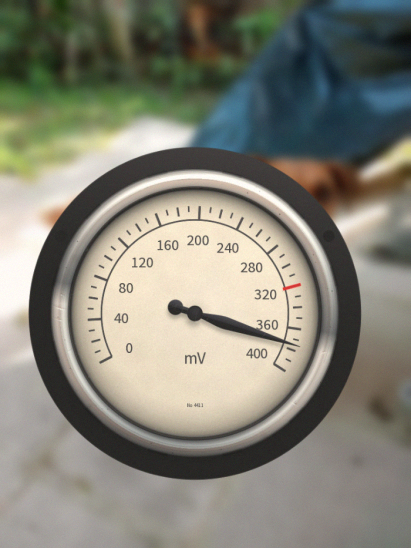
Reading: 375
